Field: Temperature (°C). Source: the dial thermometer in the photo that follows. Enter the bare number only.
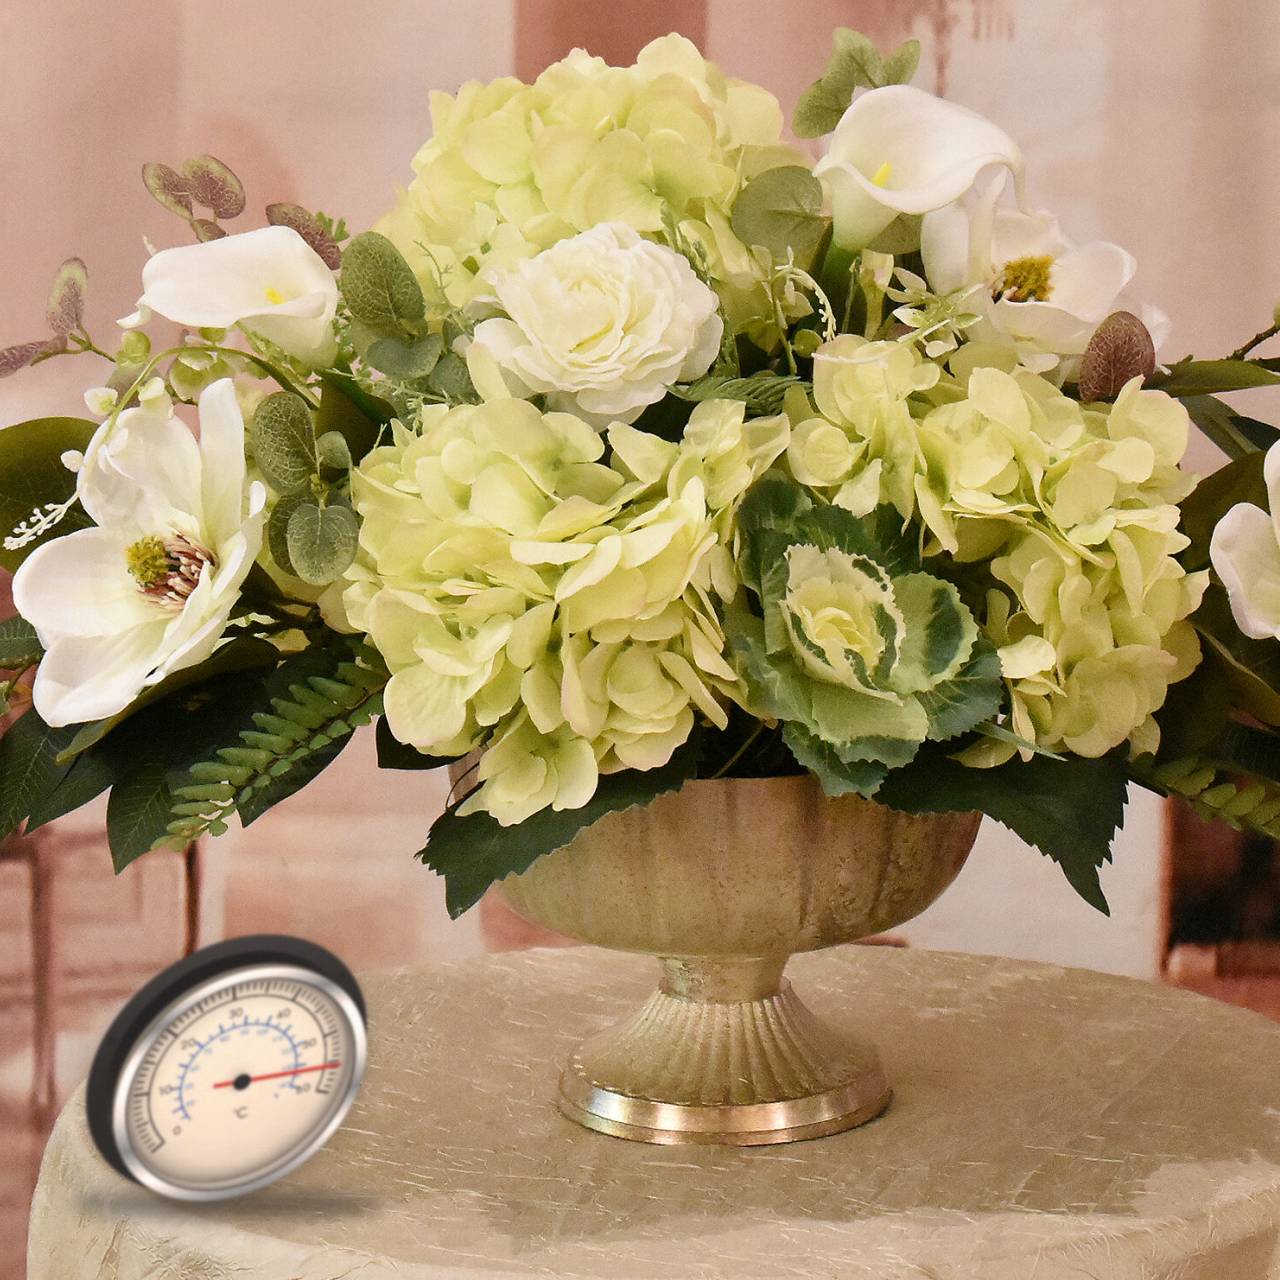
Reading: 55
